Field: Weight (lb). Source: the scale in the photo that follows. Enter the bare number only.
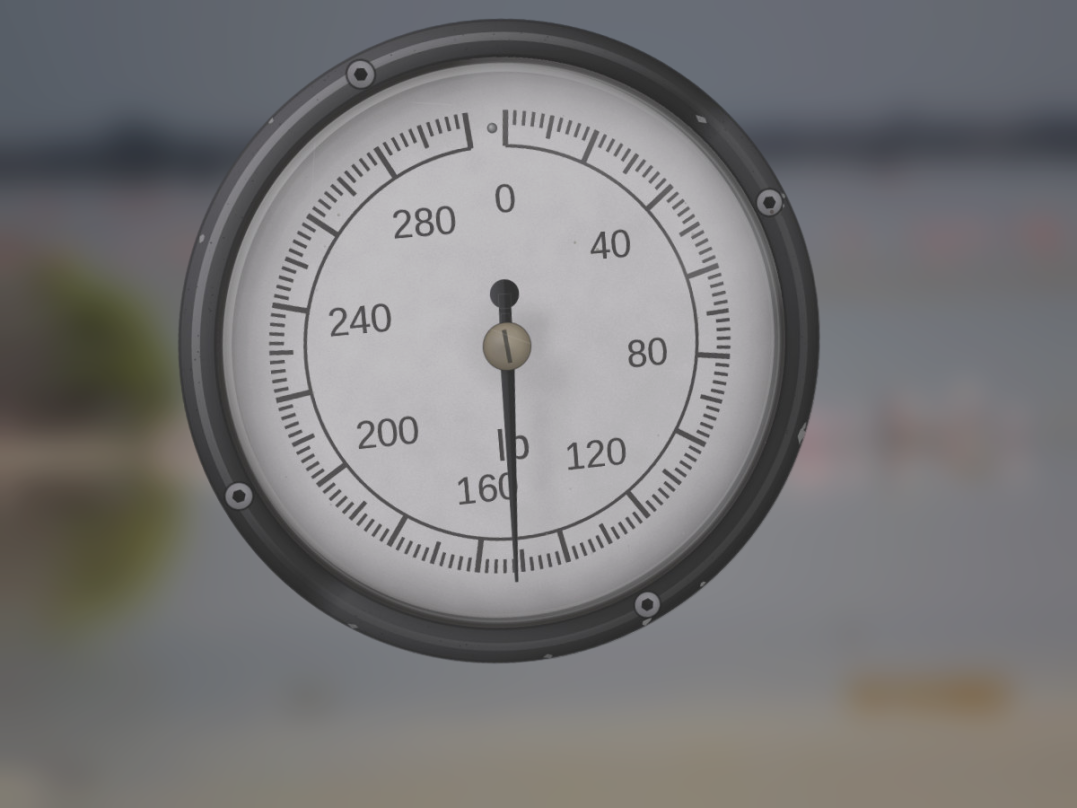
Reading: 152
